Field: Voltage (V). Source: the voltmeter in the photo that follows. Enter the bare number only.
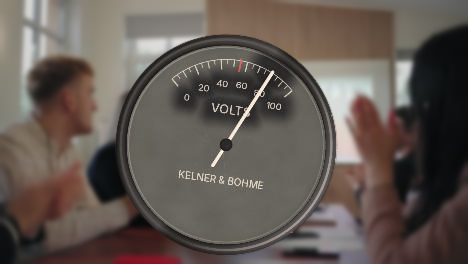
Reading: 80
